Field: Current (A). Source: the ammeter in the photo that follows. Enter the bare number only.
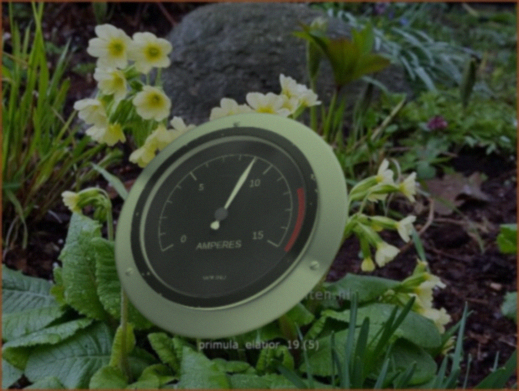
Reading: 9
